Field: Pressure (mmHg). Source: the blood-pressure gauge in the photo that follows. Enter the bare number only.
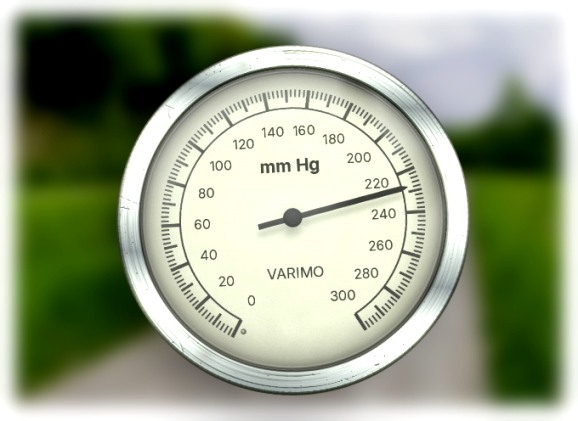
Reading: 228
